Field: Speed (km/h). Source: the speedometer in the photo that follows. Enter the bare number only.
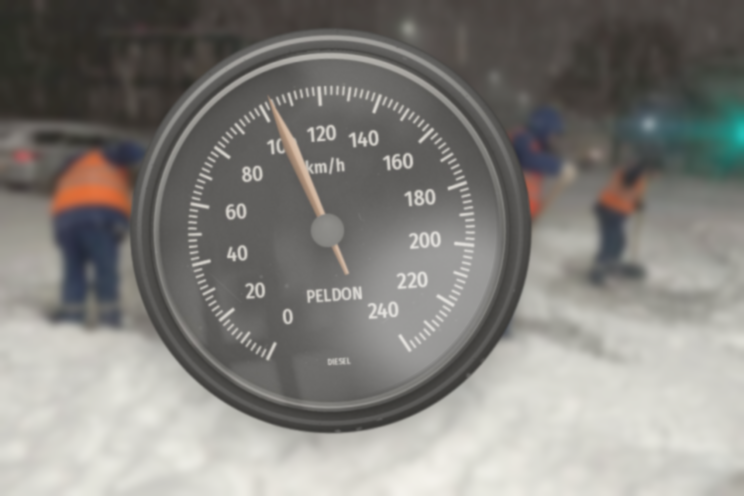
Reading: 104
